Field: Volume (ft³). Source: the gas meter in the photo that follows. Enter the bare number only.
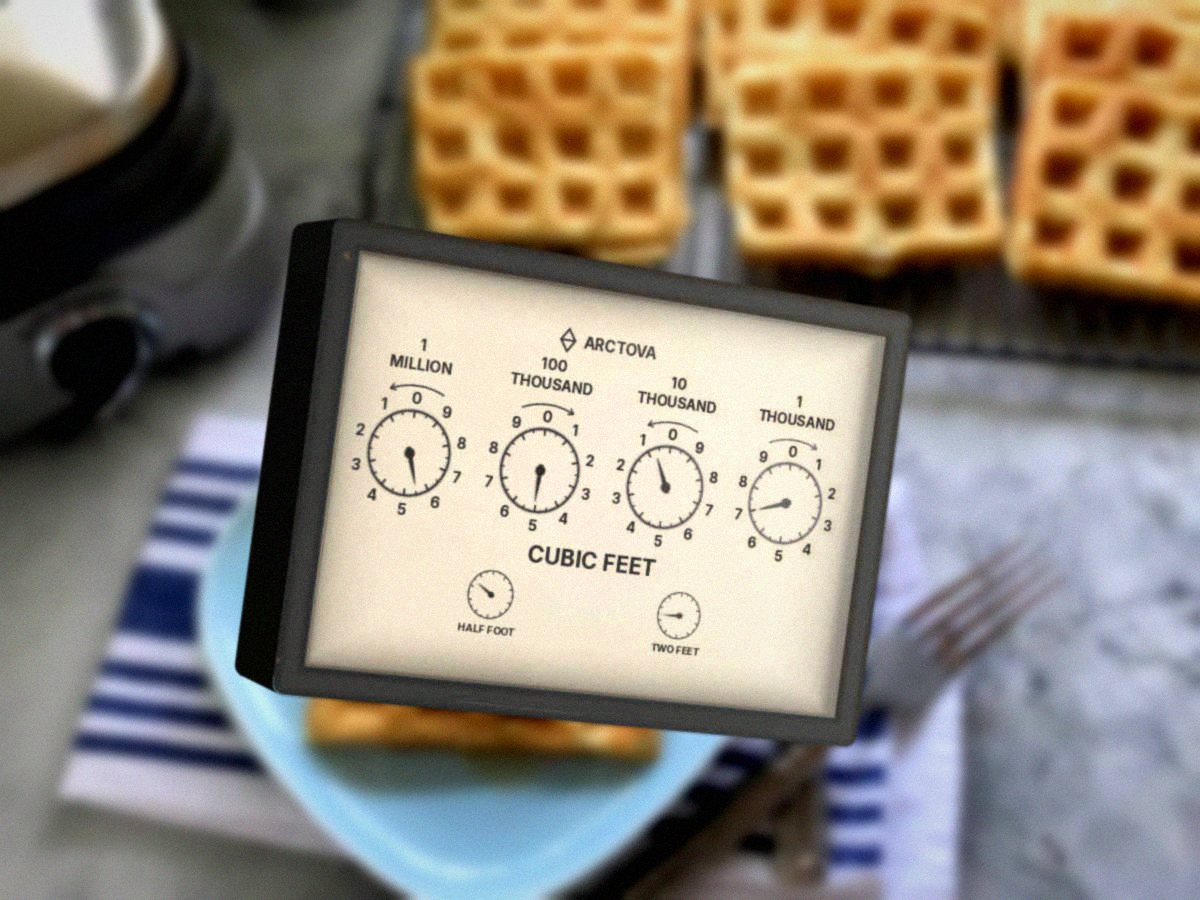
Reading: 550700
